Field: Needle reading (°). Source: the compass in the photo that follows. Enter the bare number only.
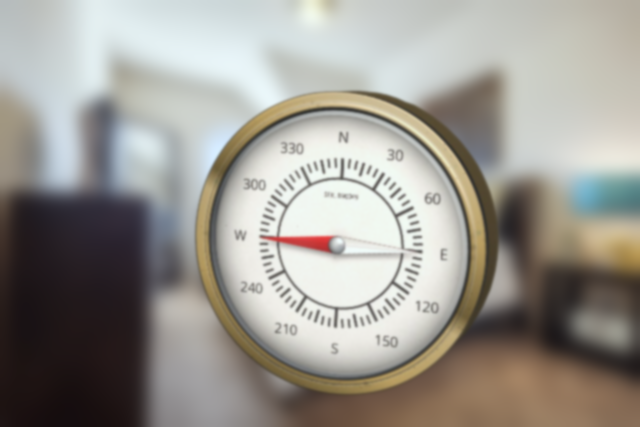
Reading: 270
